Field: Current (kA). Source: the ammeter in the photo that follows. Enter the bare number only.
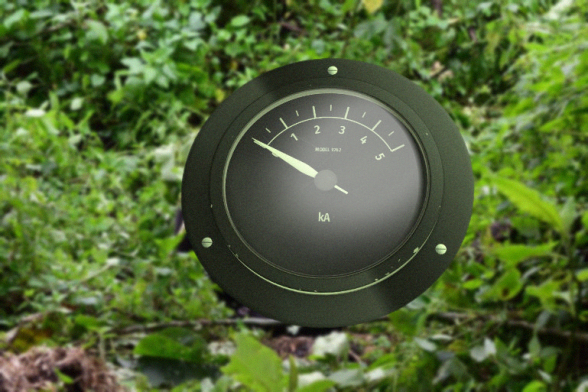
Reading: 0
